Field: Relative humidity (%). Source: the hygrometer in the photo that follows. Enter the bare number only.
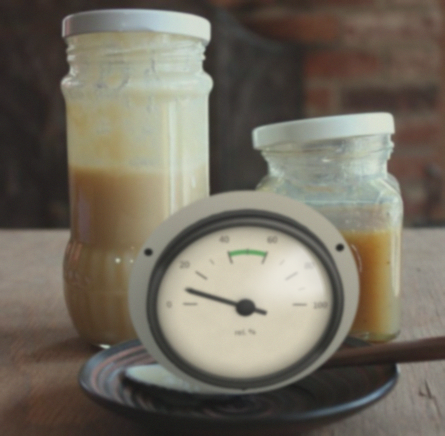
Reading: 10
